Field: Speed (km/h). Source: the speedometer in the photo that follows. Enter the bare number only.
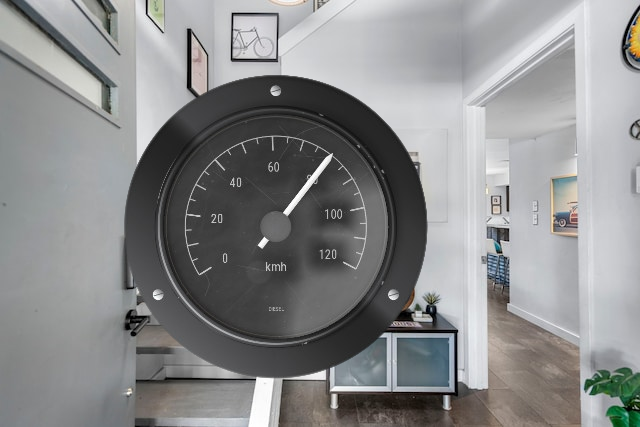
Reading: 80
